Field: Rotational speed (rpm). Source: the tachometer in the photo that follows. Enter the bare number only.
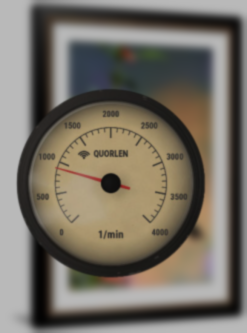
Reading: 900
